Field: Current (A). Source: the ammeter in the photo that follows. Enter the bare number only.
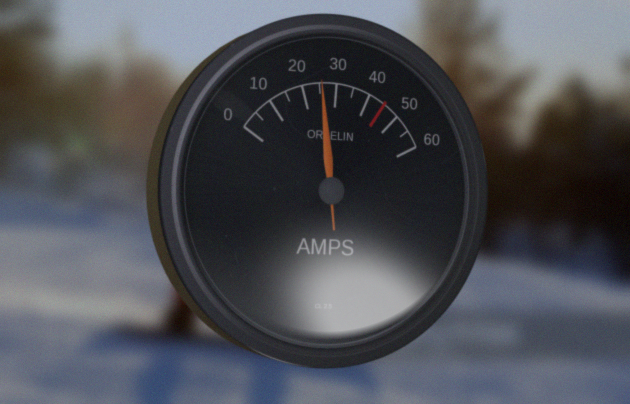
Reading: 25
